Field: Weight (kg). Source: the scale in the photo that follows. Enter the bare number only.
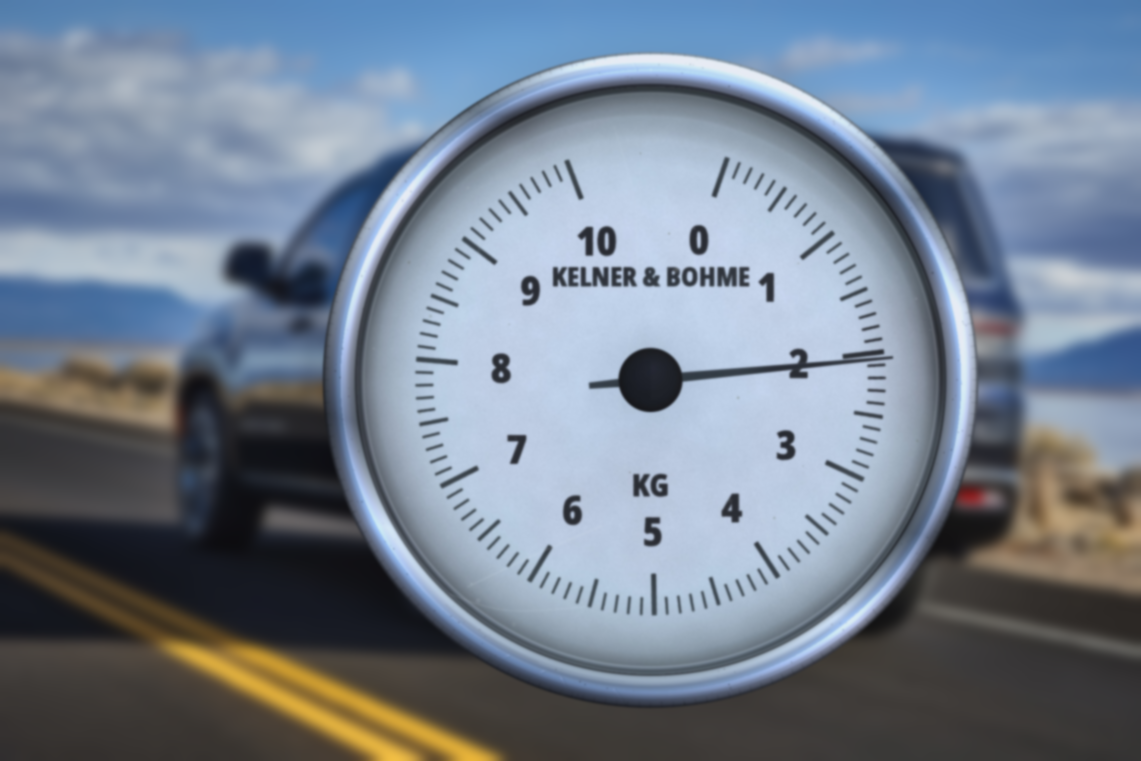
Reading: 2.05
